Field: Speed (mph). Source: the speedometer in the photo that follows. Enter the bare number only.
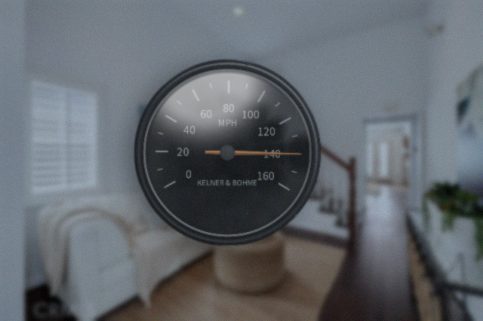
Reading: 140
